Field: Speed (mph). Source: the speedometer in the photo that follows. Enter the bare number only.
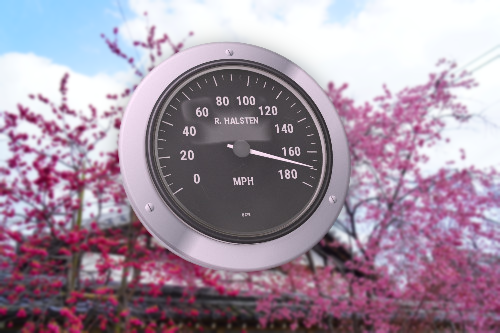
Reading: 170
